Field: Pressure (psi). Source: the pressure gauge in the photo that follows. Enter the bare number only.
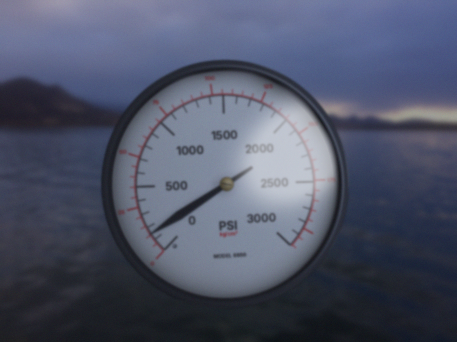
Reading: 150
